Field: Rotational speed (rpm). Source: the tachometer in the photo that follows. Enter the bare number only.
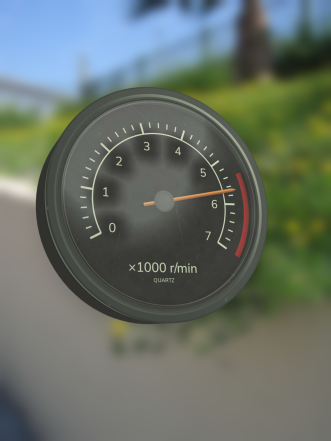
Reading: 5700
